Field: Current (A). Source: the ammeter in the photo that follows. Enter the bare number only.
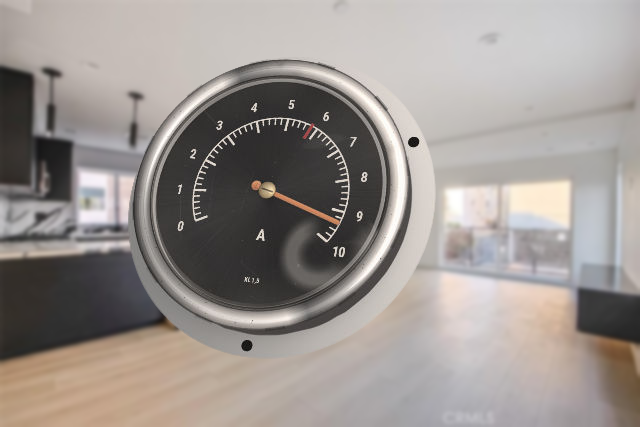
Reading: 9.4
